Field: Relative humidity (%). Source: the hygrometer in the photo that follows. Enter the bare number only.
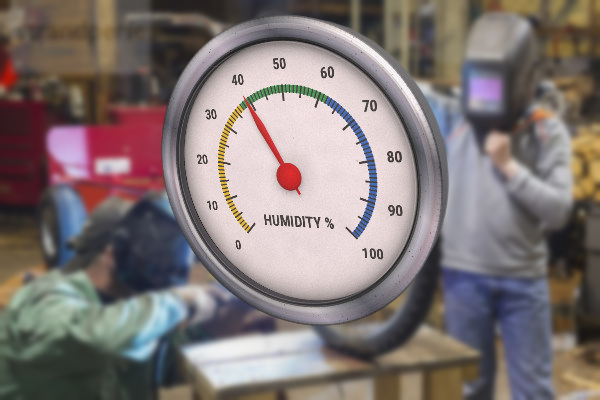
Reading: 40
